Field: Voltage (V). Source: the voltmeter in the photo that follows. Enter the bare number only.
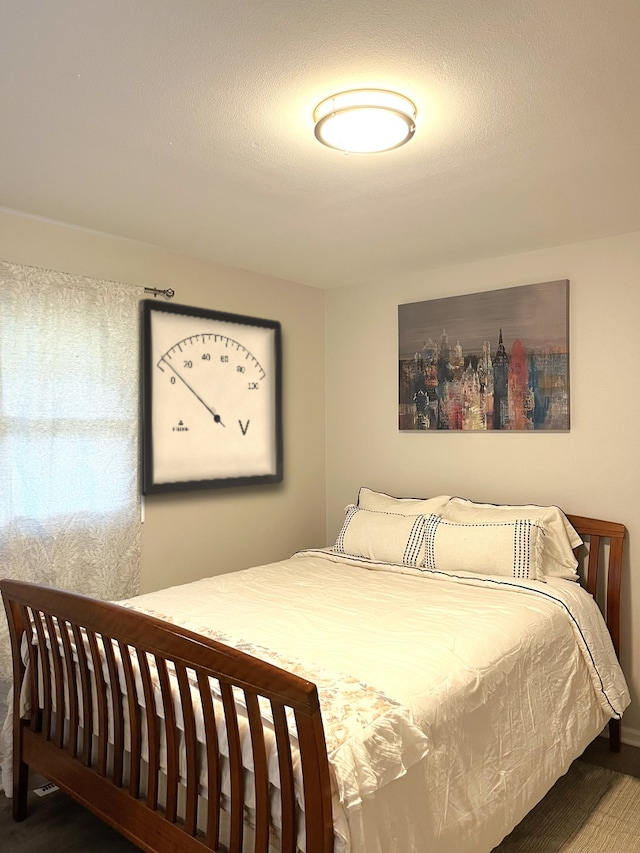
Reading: 5
